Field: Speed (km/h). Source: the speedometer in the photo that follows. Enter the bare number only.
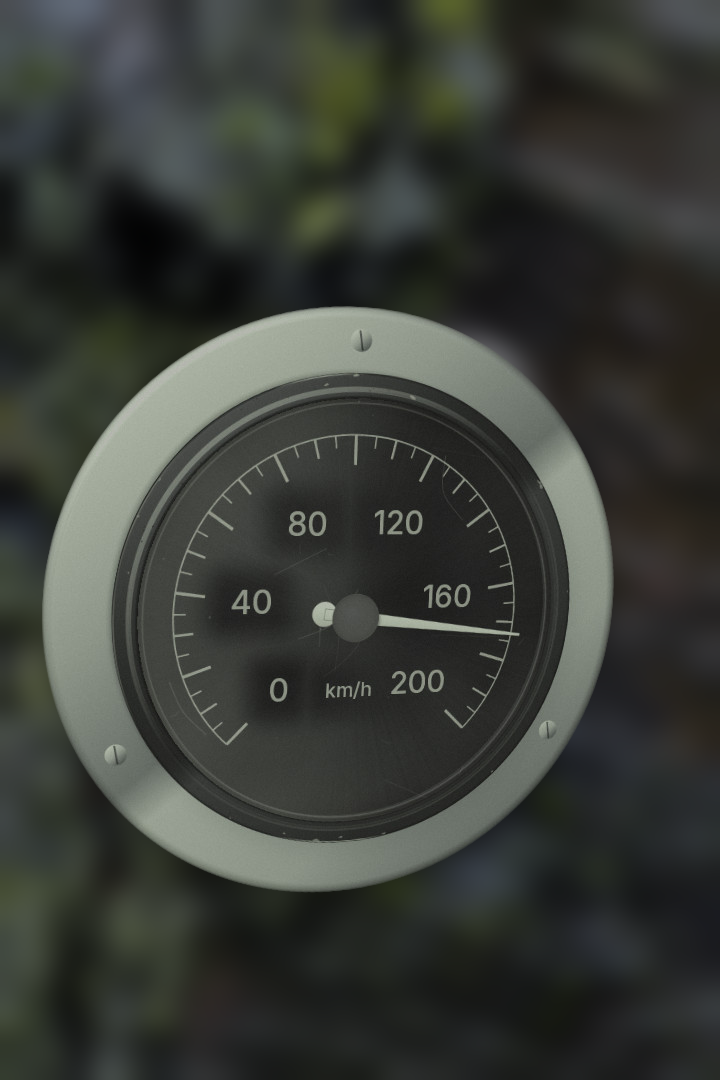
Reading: 172.5
